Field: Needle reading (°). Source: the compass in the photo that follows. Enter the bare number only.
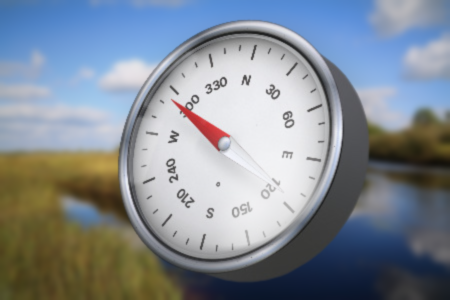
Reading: 295
